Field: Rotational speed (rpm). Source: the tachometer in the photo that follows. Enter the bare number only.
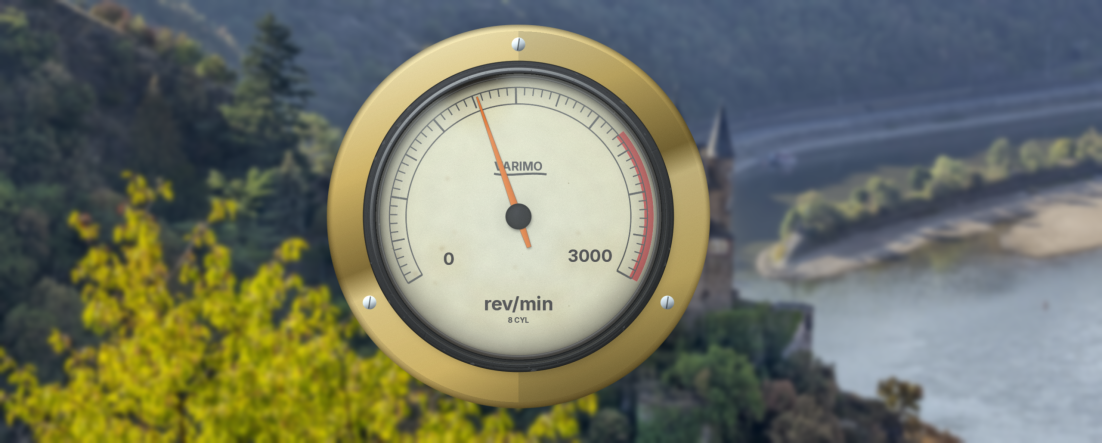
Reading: 1275
